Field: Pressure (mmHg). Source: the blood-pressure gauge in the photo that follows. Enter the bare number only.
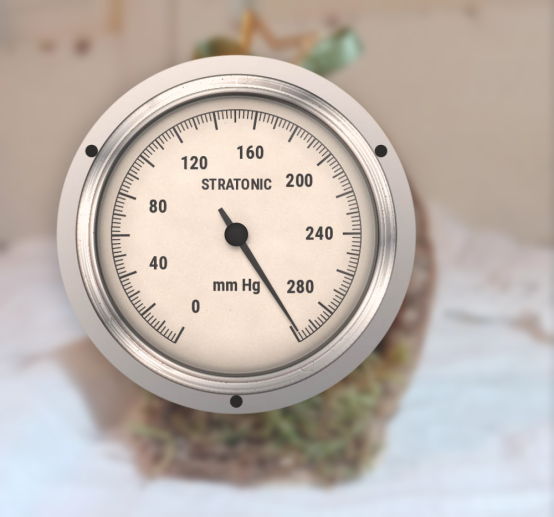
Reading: 298
